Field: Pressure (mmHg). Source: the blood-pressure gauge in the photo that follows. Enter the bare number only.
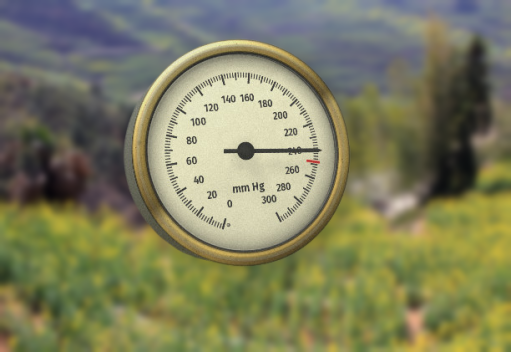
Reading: 240
